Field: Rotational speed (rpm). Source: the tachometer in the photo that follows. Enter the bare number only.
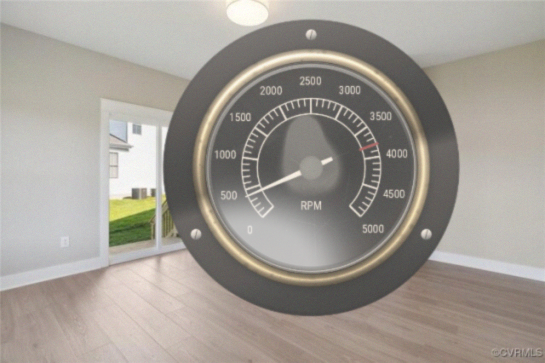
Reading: 400
